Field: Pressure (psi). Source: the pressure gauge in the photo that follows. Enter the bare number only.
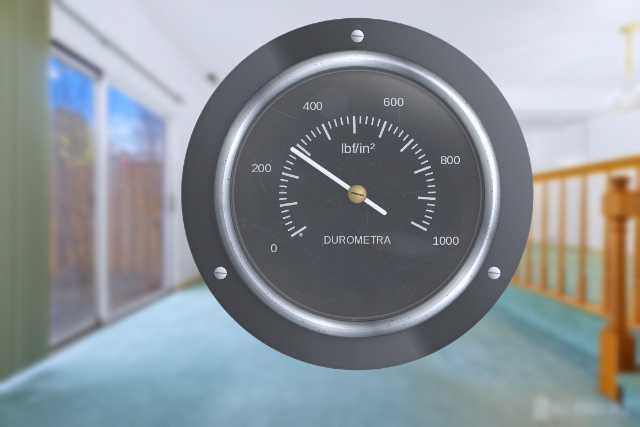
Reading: 280
